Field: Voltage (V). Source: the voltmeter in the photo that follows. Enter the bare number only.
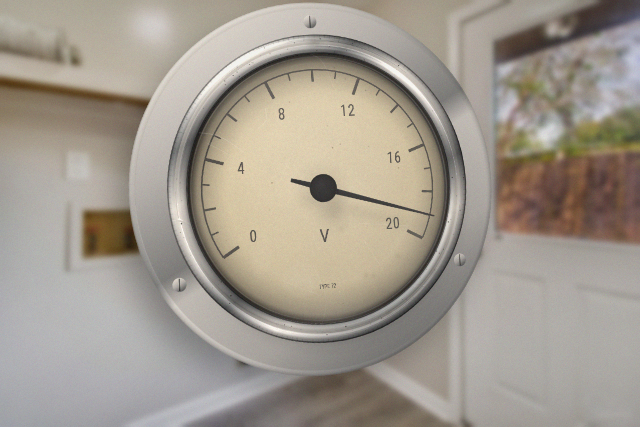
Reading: 19
